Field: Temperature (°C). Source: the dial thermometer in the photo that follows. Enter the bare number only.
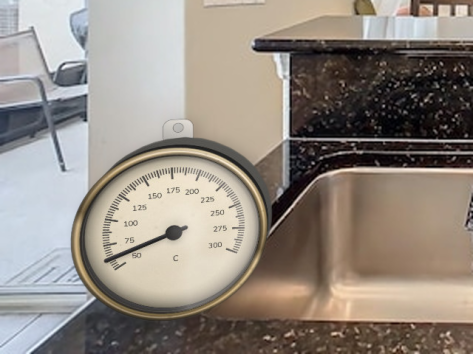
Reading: 62.5
